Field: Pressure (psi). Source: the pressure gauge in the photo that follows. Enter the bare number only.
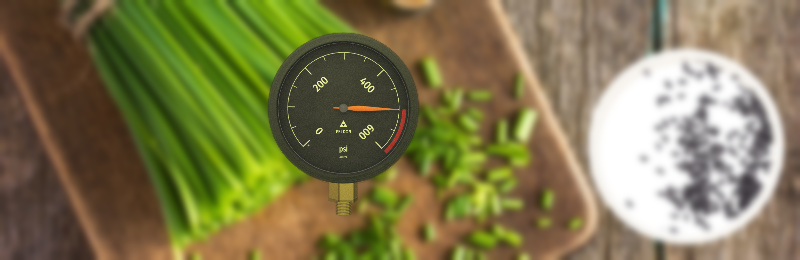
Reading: 500
